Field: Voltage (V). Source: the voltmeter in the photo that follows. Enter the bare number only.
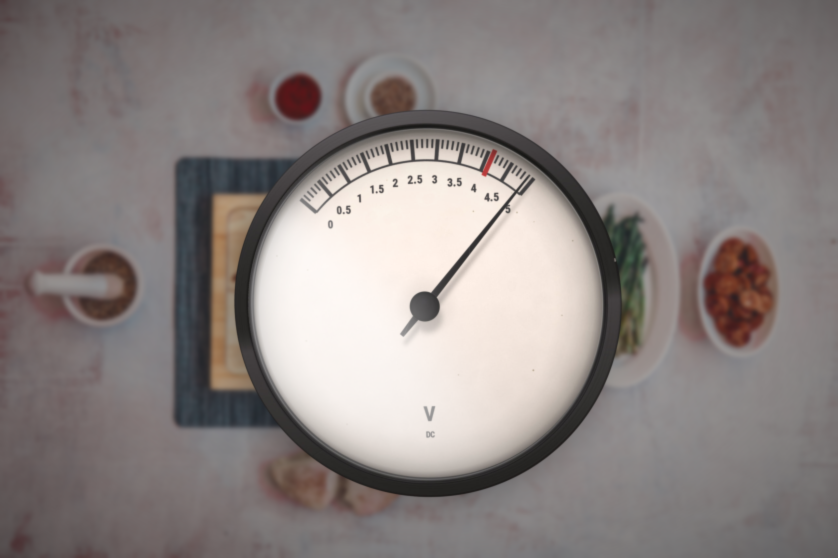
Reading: 4.9
